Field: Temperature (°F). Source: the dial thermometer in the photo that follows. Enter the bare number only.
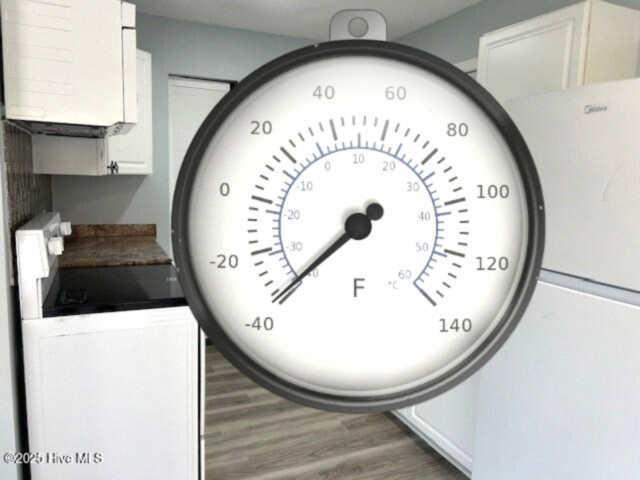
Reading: -38
